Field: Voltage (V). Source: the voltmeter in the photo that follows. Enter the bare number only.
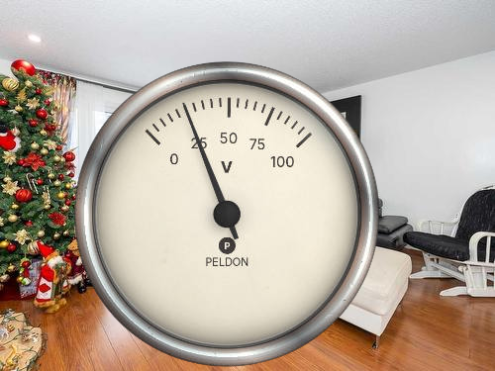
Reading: 25
